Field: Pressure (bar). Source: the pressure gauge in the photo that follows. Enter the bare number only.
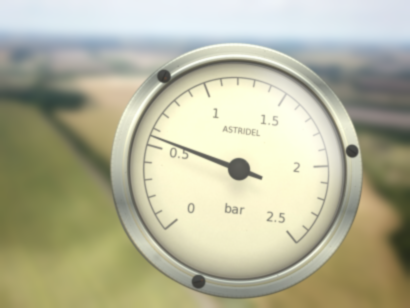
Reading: 0.55
